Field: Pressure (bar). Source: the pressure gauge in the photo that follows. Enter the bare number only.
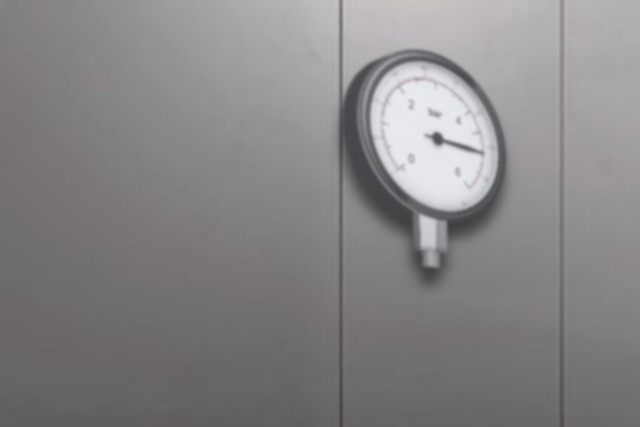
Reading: 5
